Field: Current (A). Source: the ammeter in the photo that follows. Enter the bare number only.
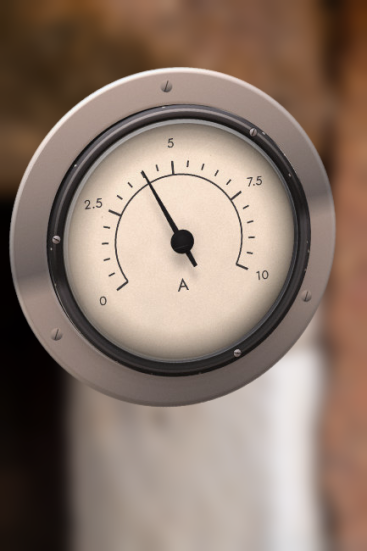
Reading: 4
